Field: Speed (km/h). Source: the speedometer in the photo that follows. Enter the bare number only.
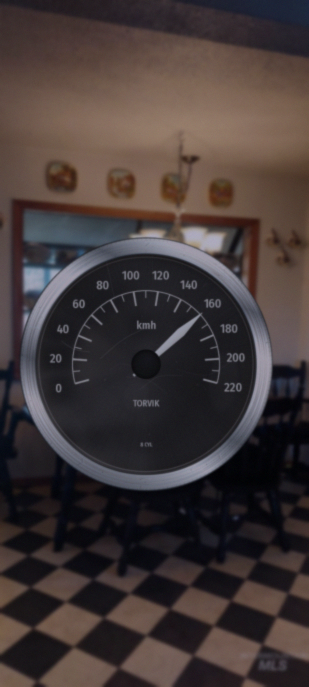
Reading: 160
